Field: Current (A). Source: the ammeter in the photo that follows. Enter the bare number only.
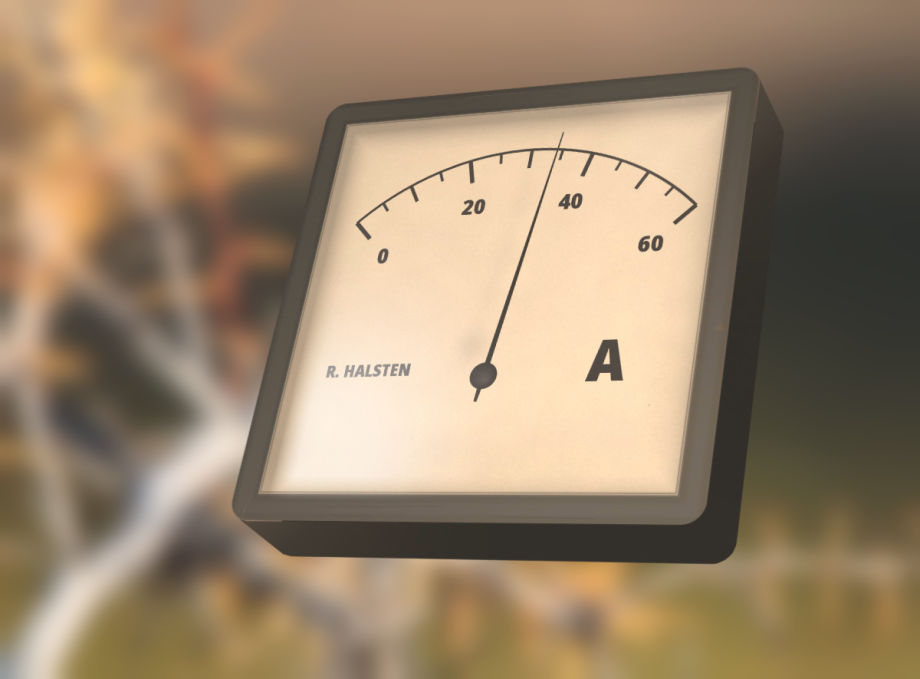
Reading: 35
